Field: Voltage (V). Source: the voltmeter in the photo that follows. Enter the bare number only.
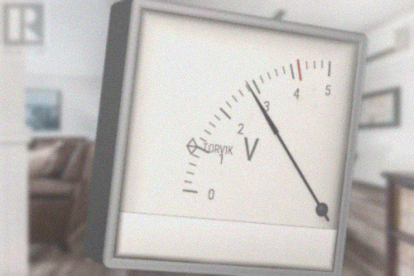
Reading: 2.8
